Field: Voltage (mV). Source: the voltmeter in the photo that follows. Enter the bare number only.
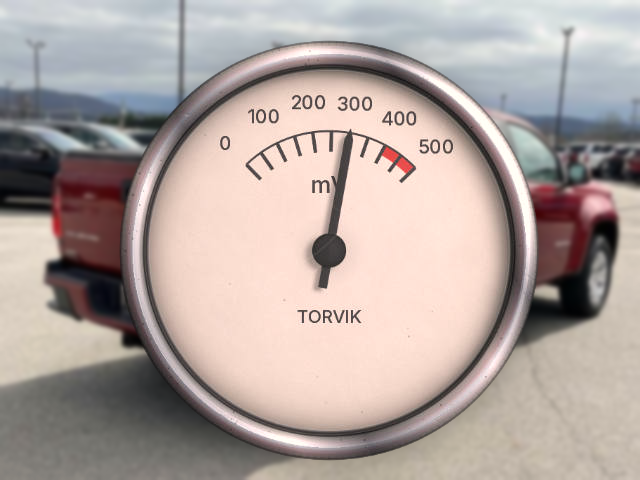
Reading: 300
